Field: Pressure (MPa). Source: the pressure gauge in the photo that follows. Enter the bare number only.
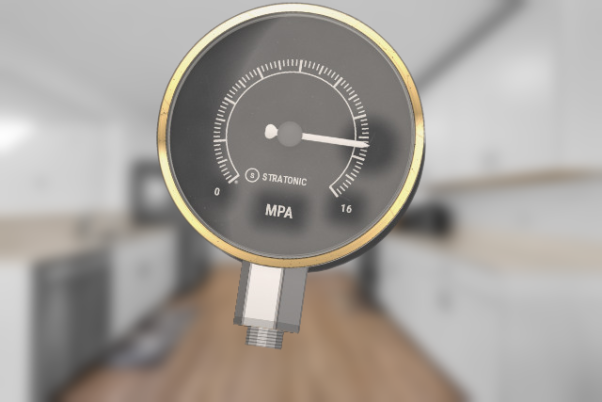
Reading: 13.4
